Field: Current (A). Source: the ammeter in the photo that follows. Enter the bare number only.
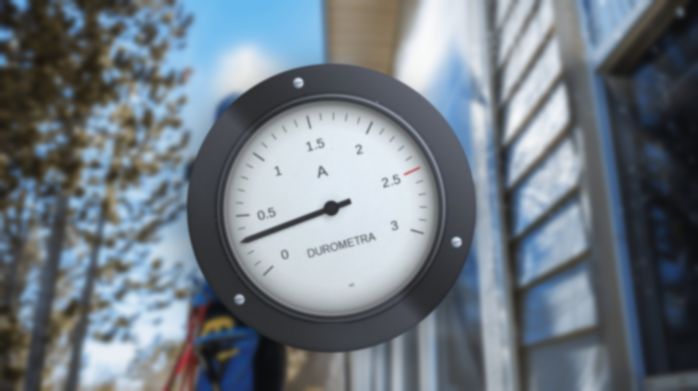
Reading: 0.3
